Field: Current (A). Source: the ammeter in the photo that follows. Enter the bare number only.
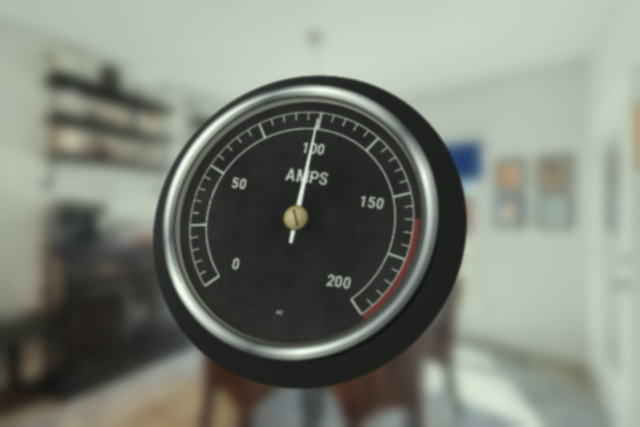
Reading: 100
